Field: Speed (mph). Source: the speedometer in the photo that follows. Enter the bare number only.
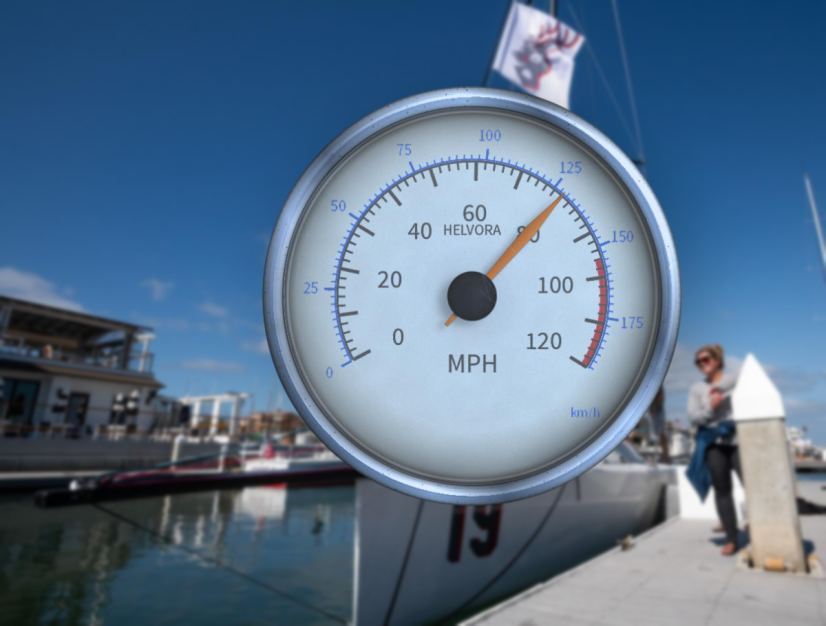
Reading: 80
